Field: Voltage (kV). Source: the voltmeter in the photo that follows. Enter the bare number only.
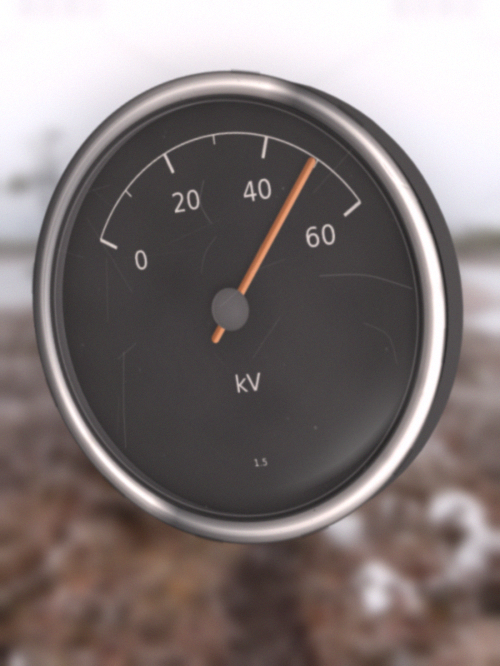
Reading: 50
